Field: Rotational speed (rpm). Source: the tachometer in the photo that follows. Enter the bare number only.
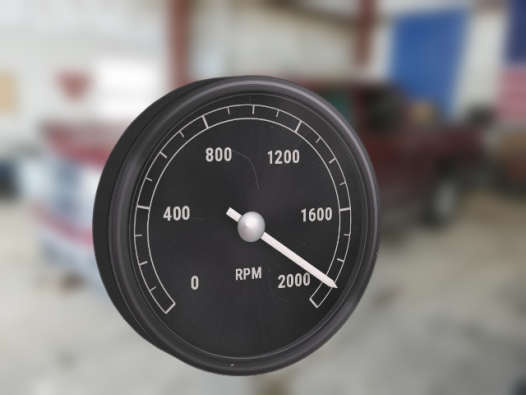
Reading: 1900
